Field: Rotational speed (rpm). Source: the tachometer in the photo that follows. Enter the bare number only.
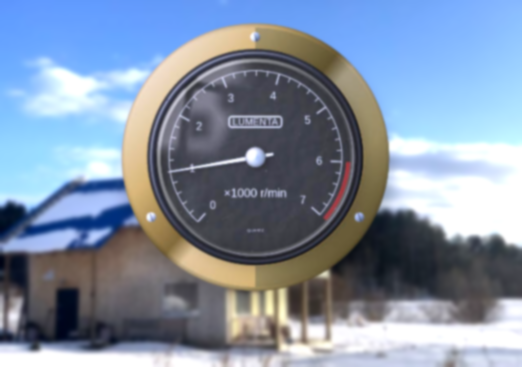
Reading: 1000
